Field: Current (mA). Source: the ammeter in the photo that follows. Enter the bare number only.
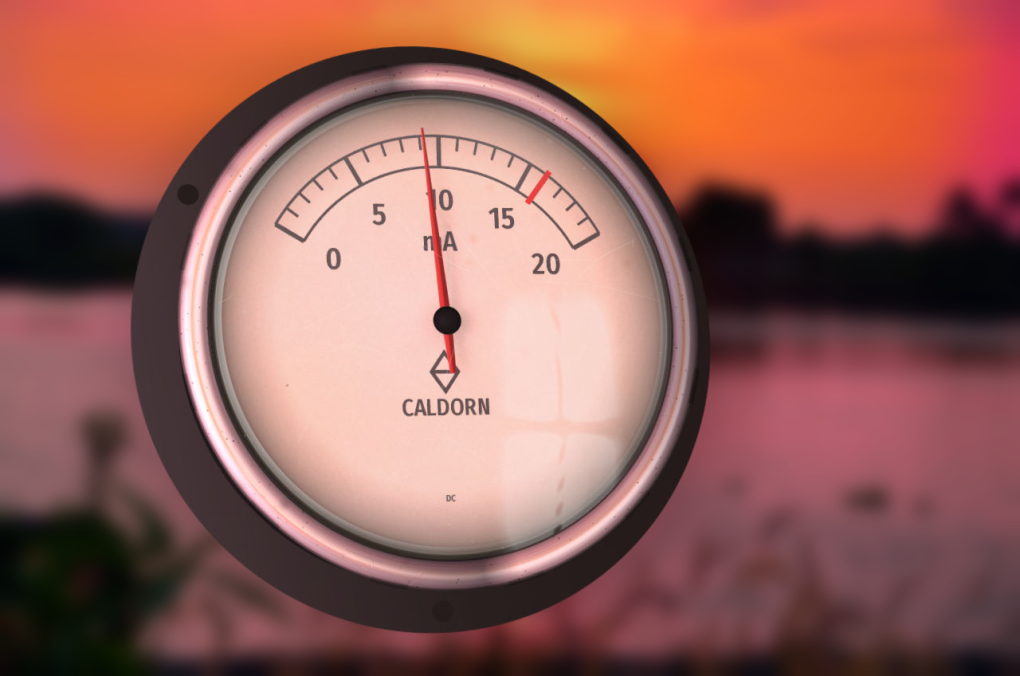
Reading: 9
